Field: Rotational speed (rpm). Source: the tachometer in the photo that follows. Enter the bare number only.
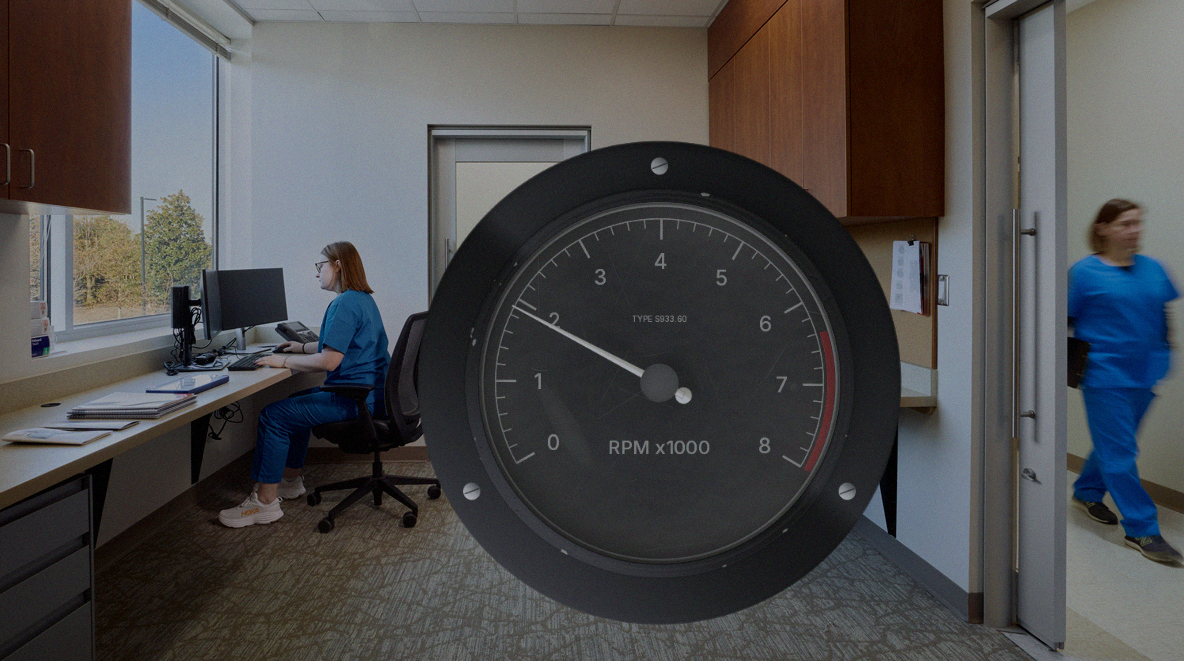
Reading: 1900
